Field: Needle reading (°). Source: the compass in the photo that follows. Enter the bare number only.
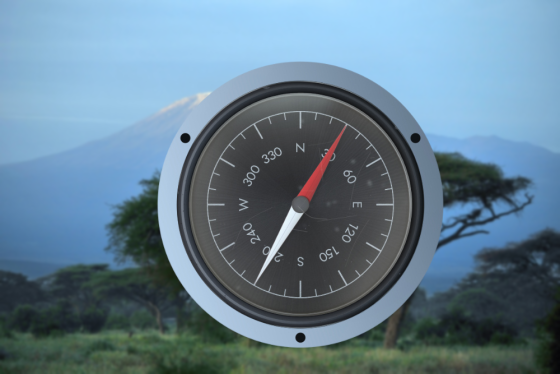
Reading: 30
